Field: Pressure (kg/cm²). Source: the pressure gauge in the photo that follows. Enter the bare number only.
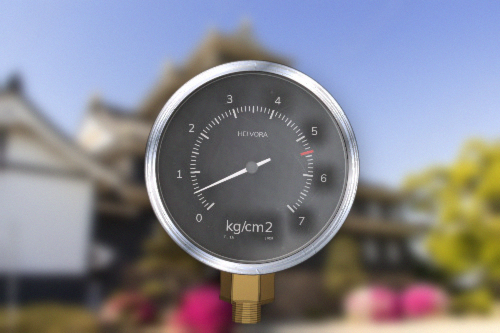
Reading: 0.5
